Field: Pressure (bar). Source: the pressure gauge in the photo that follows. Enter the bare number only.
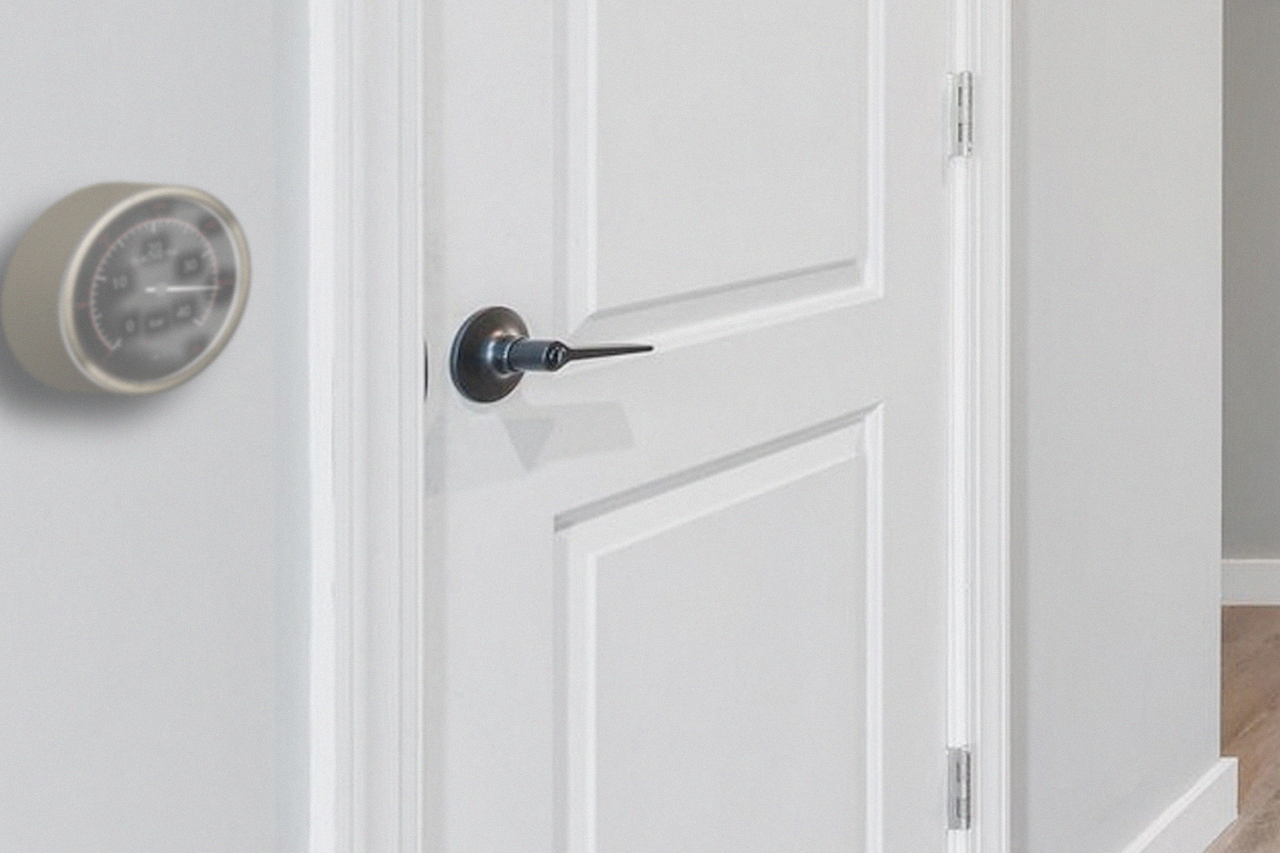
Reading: 35
